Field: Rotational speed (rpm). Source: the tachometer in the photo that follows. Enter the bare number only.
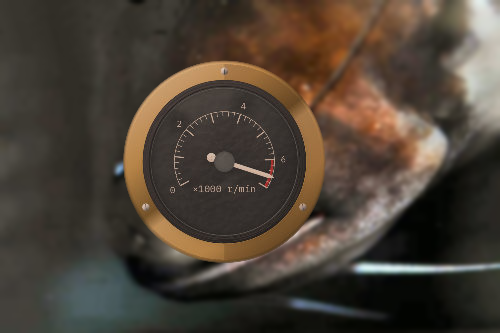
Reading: 6600
